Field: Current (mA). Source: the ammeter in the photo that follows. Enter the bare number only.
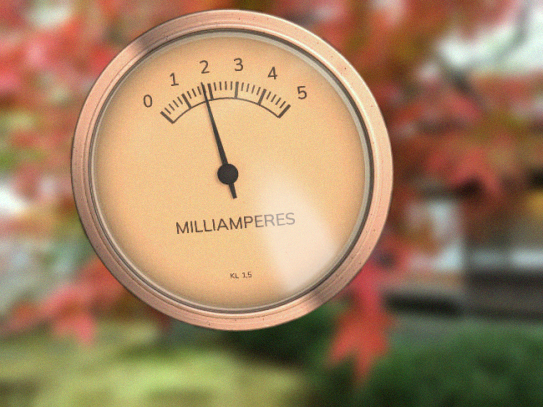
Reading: 1.8
